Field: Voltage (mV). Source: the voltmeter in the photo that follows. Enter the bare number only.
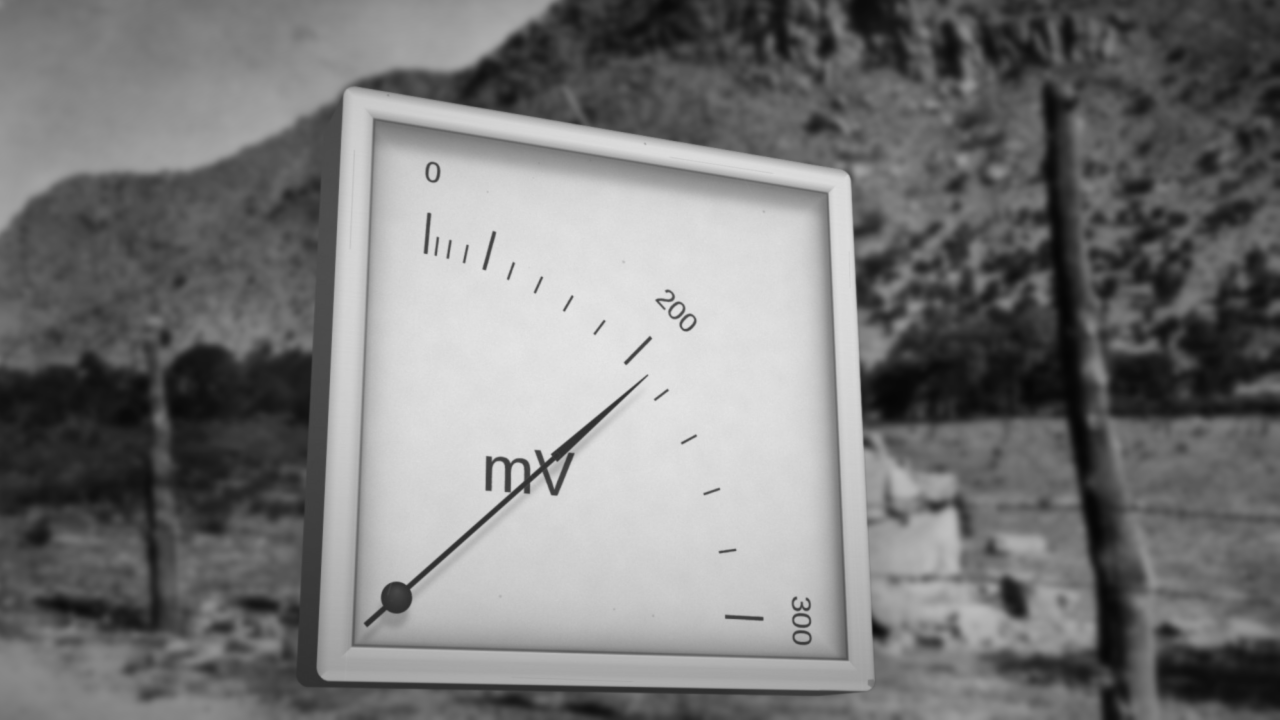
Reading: 210
